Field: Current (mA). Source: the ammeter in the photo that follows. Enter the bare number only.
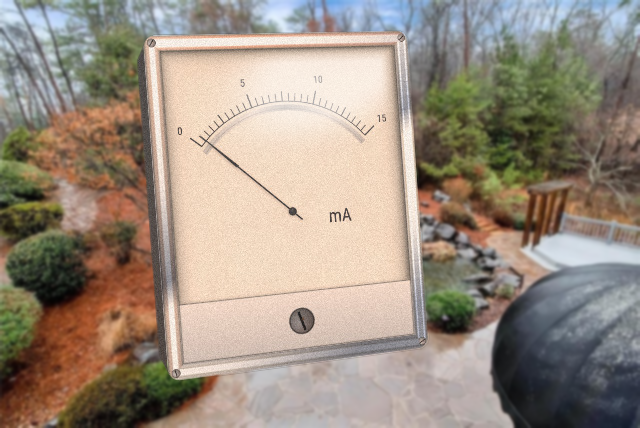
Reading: 0.5
